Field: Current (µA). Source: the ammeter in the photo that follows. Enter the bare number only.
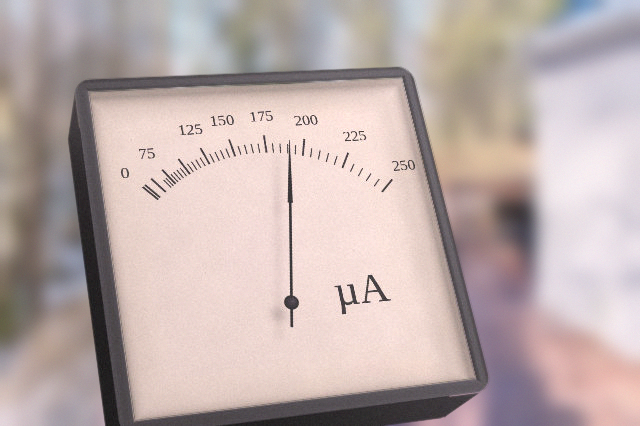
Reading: 190
